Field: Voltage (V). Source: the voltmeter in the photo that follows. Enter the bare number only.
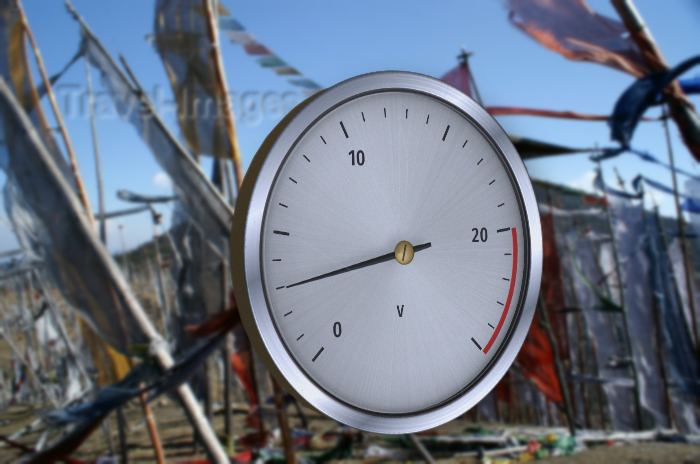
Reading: 3
